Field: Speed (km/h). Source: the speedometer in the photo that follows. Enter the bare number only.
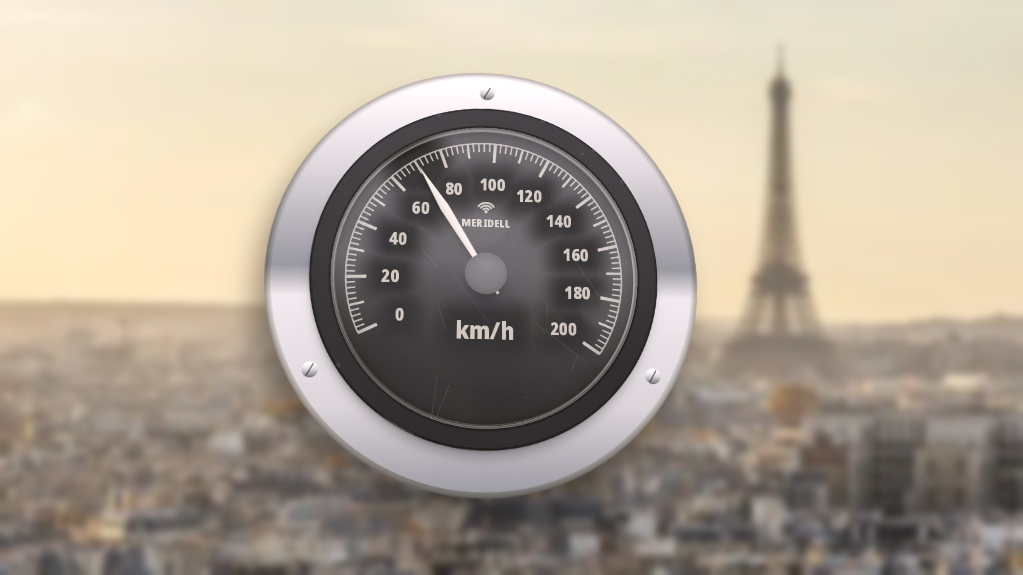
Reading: 70
